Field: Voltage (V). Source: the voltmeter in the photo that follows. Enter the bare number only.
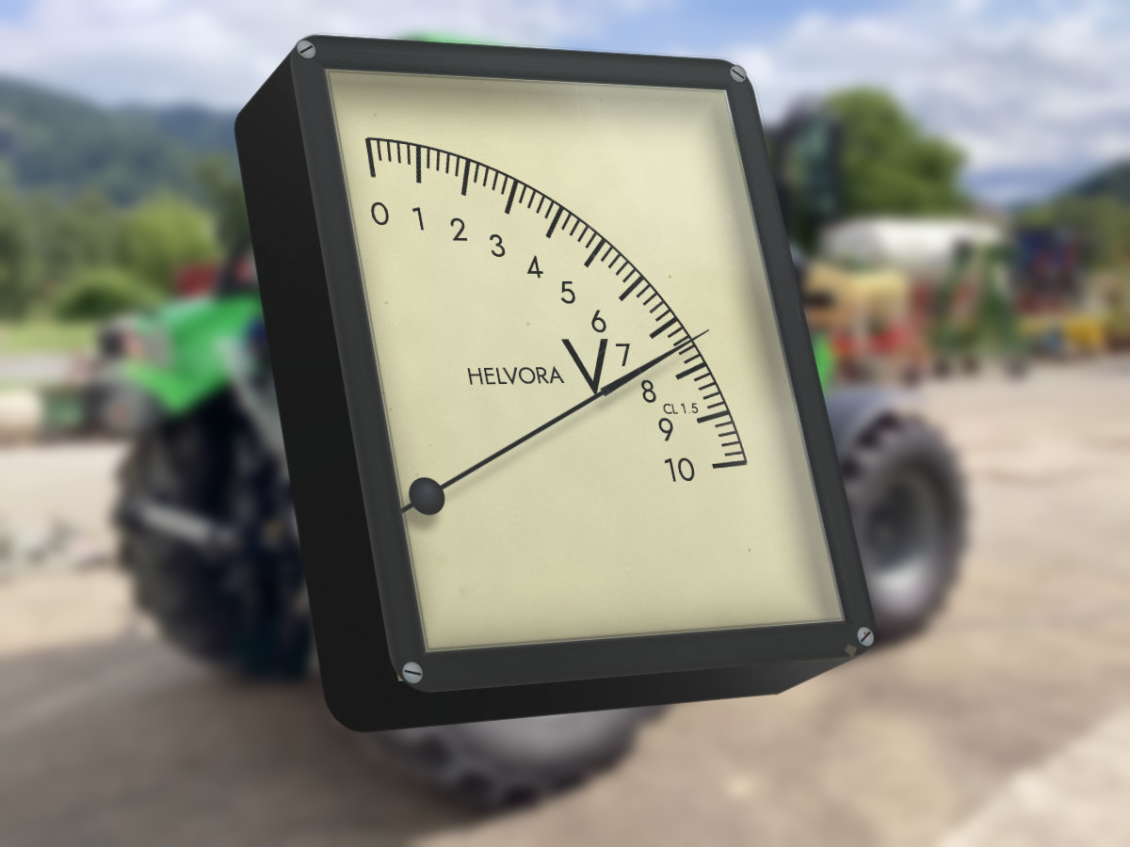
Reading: 7.5
